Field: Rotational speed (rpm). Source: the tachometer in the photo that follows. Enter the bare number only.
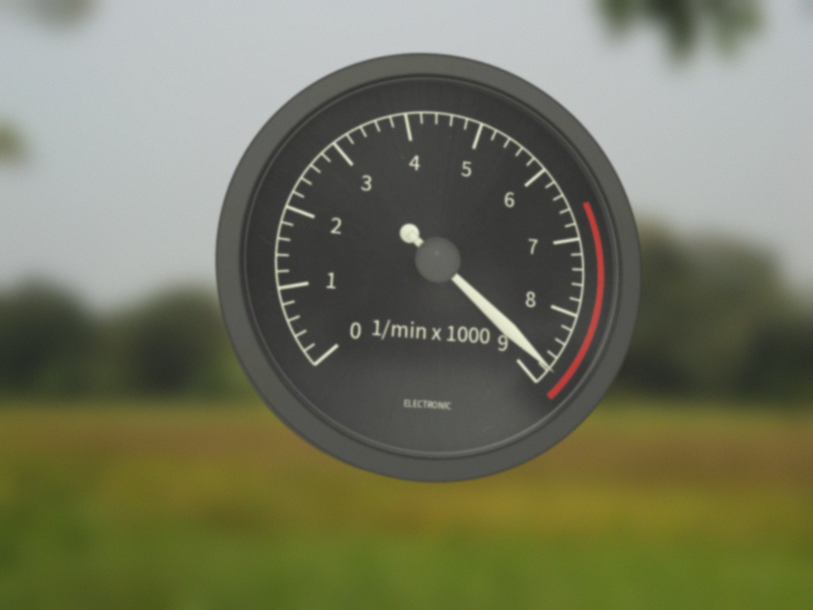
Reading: 8800
